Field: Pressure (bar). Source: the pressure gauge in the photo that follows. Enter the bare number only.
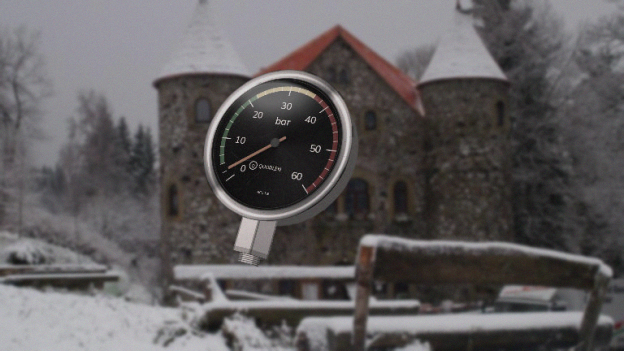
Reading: 2
